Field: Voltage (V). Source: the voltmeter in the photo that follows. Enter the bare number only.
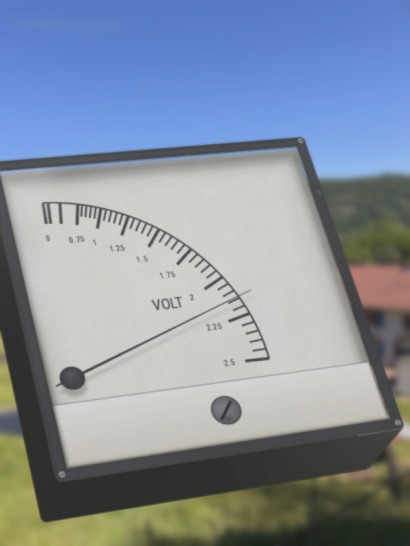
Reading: 2.15
